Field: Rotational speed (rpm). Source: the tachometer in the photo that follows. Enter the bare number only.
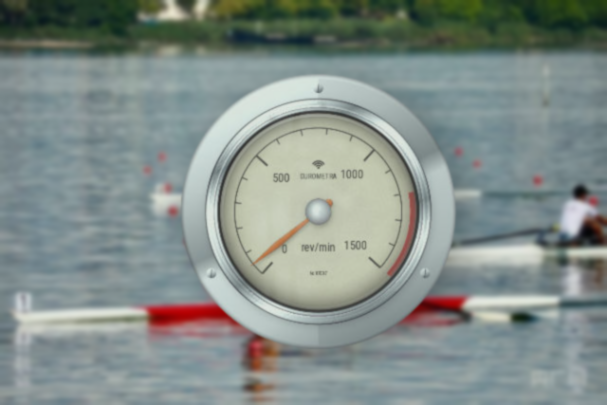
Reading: 50
